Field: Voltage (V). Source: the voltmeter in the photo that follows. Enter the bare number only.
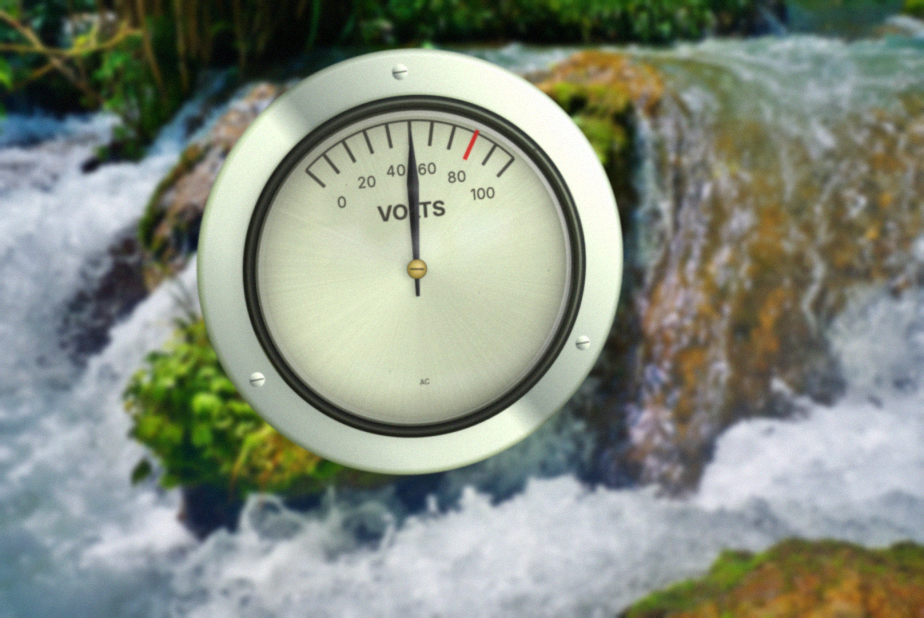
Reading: 50
